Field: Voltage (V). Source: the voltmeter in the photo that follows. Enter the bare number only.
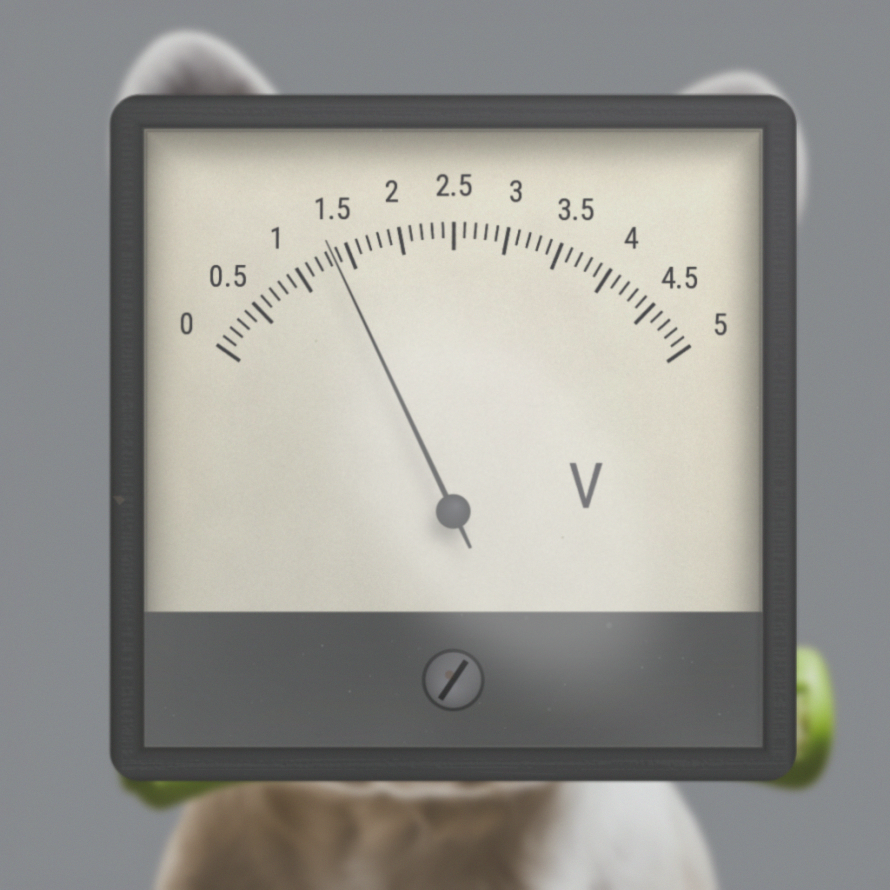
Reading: 1.35
